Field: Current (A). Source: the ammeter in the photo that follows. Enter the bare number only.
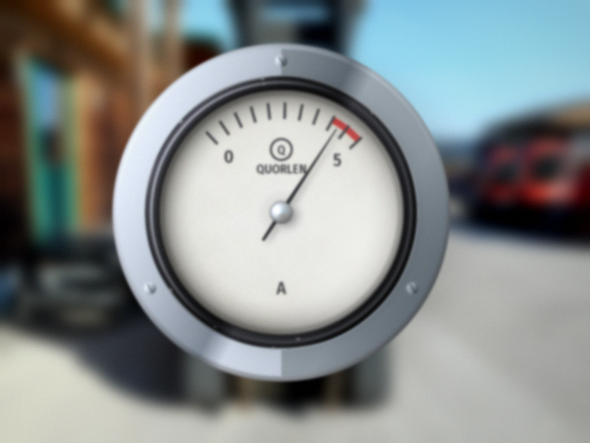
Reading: 4.25
